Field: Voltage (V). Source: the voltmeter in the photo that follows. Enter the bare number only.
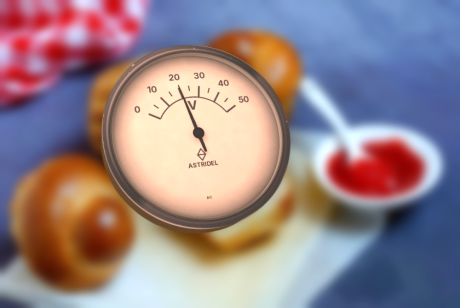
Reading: 20
